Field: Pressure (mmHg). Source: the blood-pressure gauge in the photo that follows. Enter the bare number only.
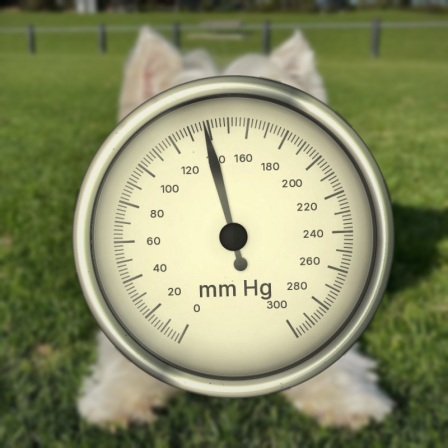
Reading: 138
